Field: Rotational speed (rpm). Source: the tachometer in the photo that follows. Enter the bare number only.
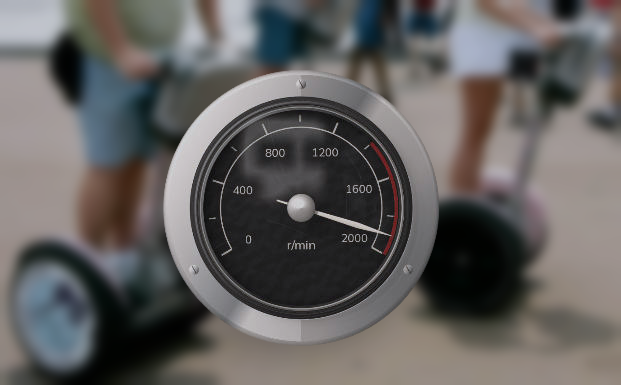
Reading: 1900
